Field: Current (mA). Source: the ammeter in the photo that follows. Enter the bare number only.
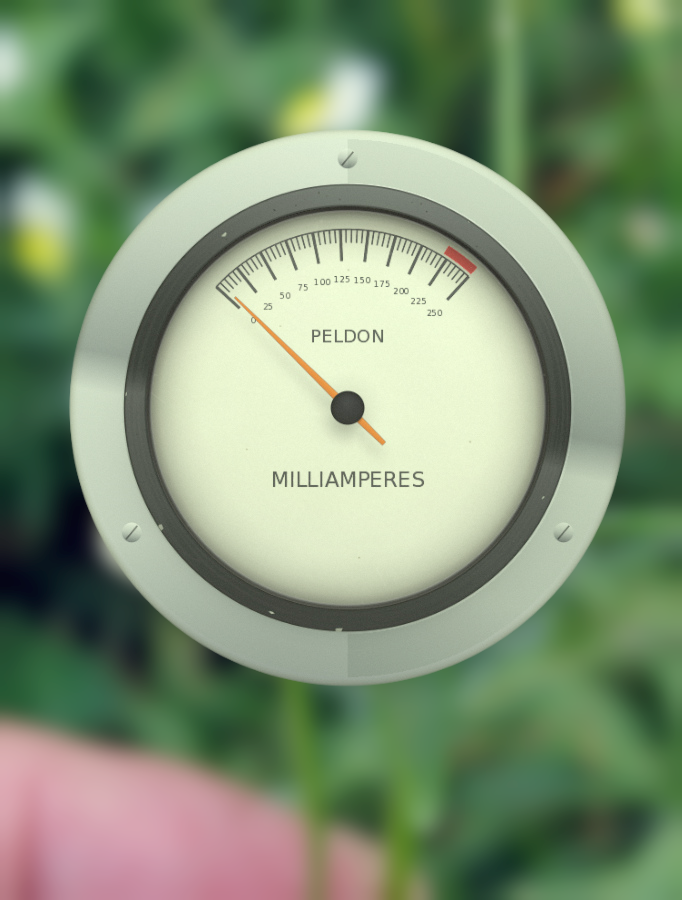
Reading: 5
